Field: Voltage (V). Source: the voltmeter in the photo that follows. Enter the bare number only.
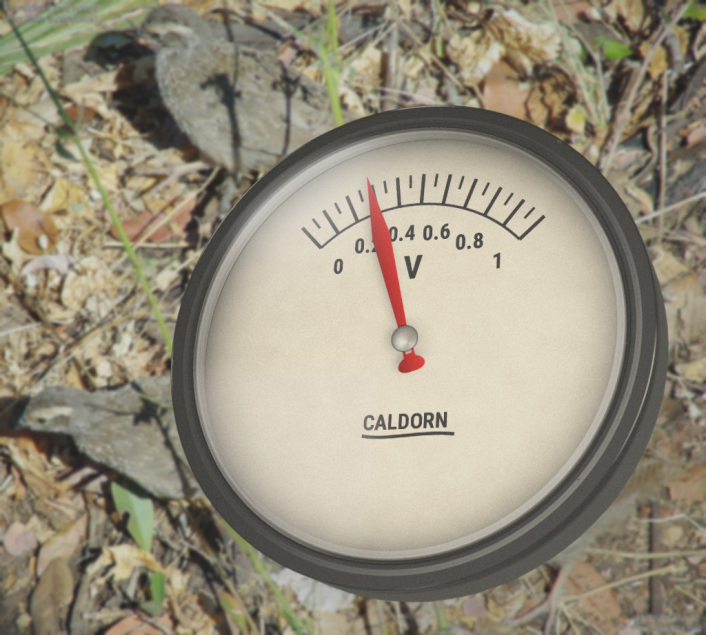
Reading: 0.3
